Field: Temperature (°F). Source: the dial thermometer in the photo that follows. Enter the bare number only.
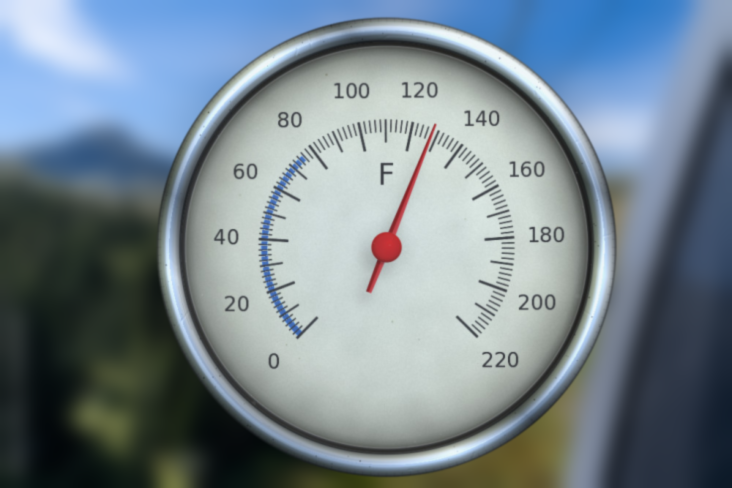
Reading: 128
